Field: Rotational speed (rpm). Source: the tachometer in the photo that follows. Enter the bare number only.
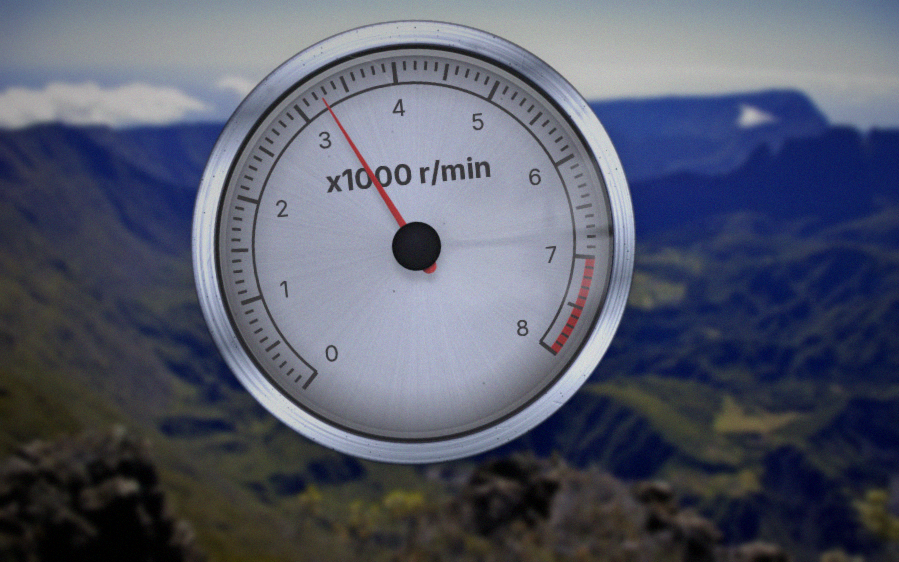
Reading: 3250
